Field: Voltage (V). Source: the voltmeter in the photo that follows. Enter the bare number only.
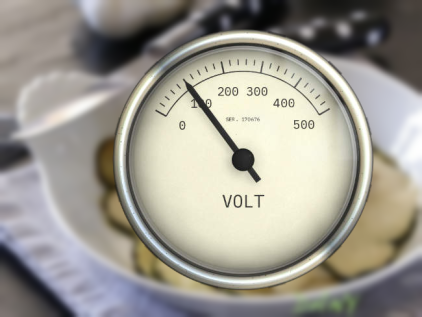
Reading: 100
